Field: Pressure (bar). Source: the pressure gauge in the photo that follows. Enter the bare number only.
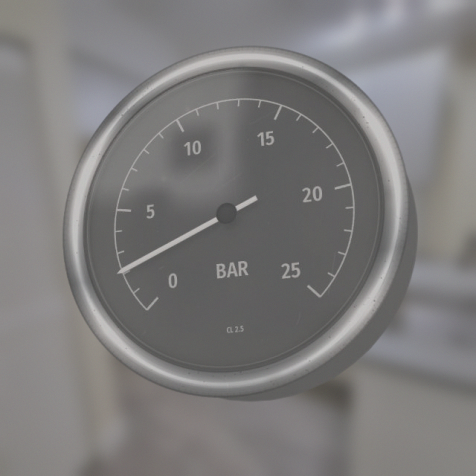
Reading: 2
